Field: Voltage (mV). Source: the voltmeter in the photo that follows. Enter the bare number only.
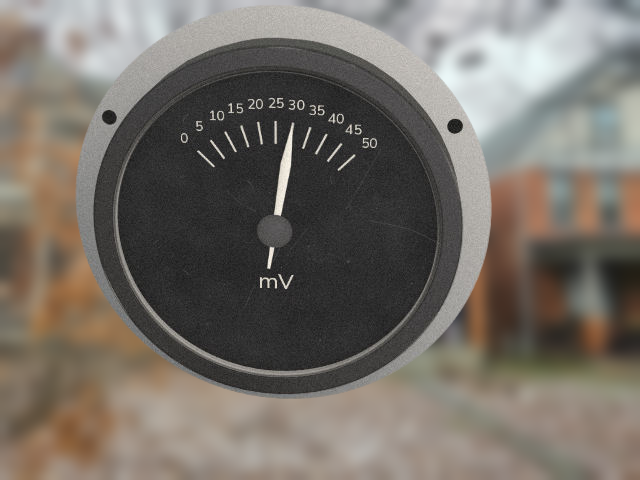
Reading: 30
